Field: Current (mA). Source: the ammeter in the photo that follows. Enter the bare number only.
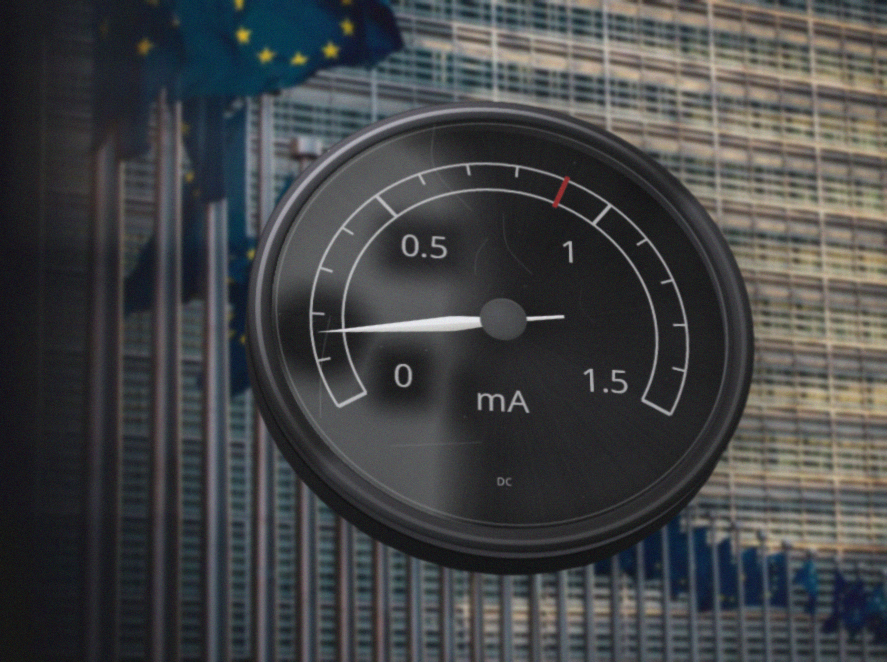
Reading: 0.15
